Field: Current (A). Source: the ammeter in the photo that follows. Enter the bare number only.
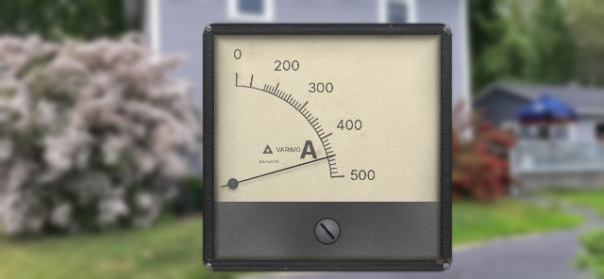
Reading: 450
